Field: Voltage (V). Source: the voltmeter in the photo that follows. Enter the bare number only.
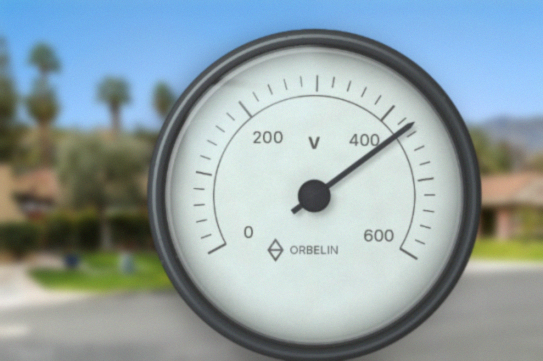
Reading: 430
